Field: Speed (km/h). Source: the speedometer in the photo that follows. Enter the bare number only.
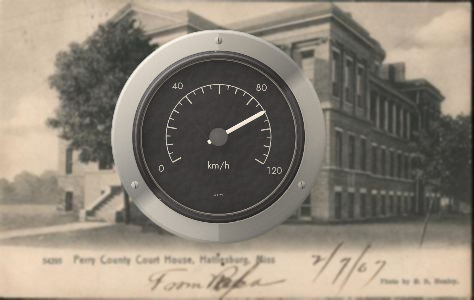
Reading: 90
